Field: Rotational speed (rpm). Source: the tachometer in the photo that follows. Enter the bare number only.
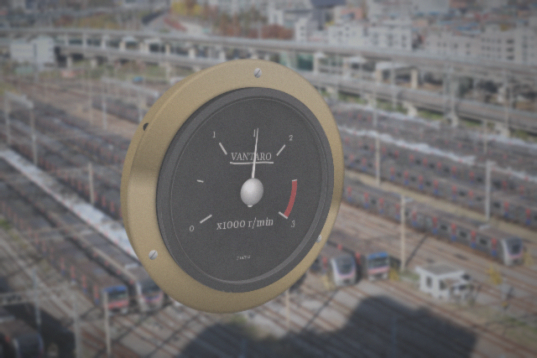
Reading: 1500
